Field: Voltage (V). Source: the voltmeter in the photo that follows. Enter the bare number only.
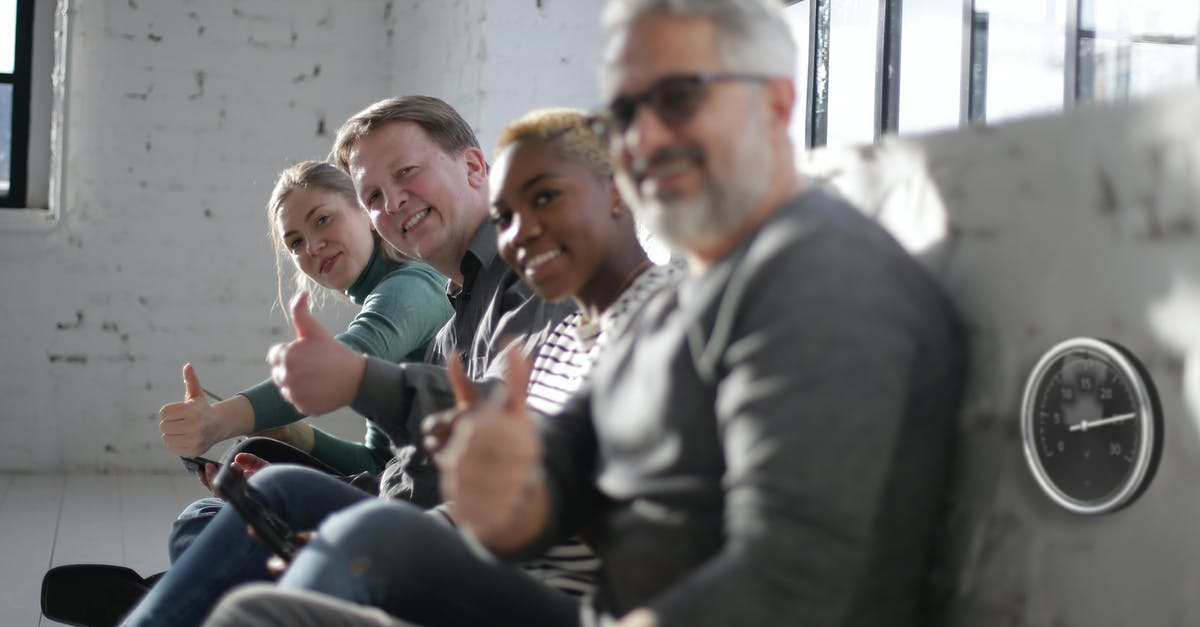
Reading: 25
